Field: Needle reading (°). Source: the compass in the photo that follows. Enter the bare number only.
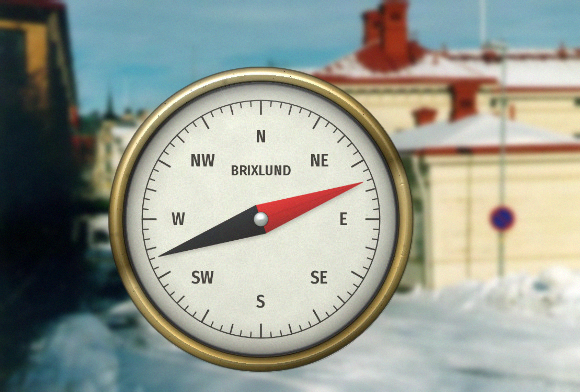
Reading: 70
